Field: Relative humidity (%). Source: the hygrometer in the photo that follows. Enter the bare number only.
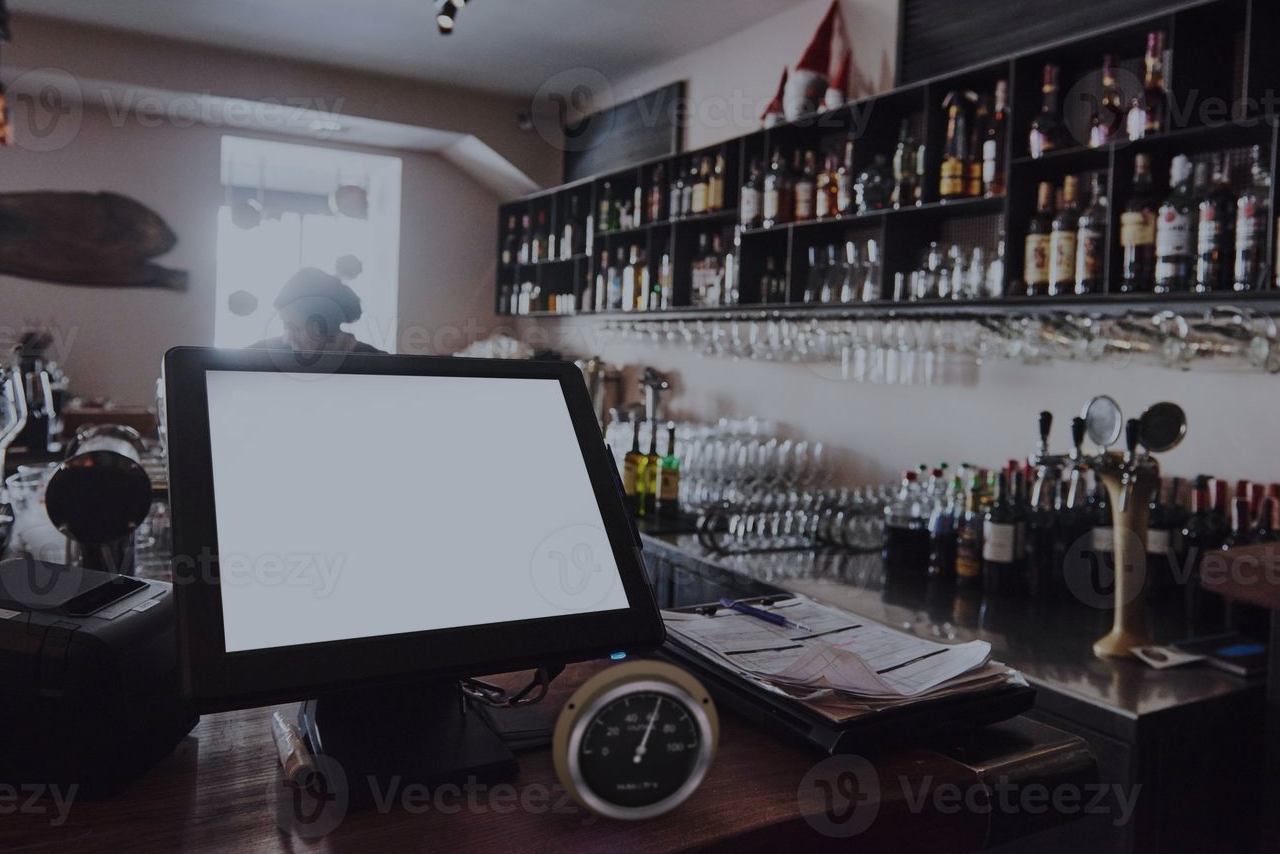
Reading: 60
